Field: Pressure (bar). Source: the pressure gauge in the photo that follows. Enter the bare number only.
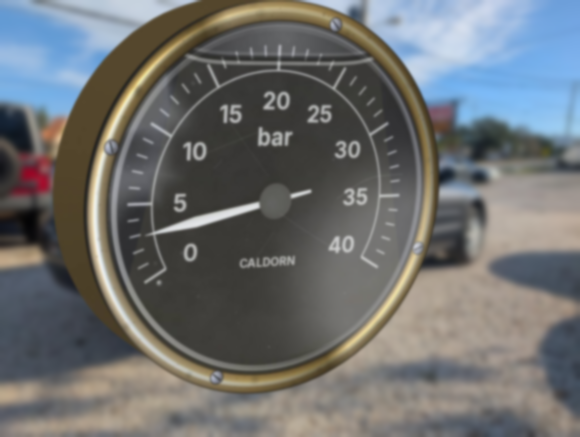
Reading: 3
